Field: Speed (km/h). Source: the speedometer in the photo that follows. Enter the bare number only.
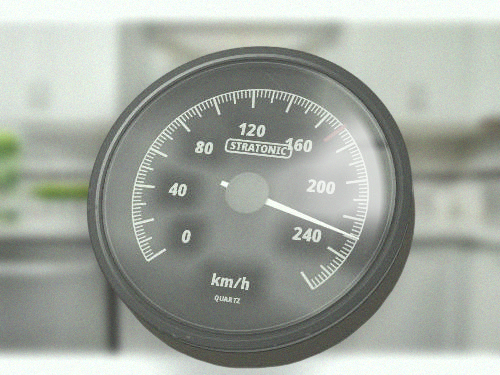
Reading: 230
